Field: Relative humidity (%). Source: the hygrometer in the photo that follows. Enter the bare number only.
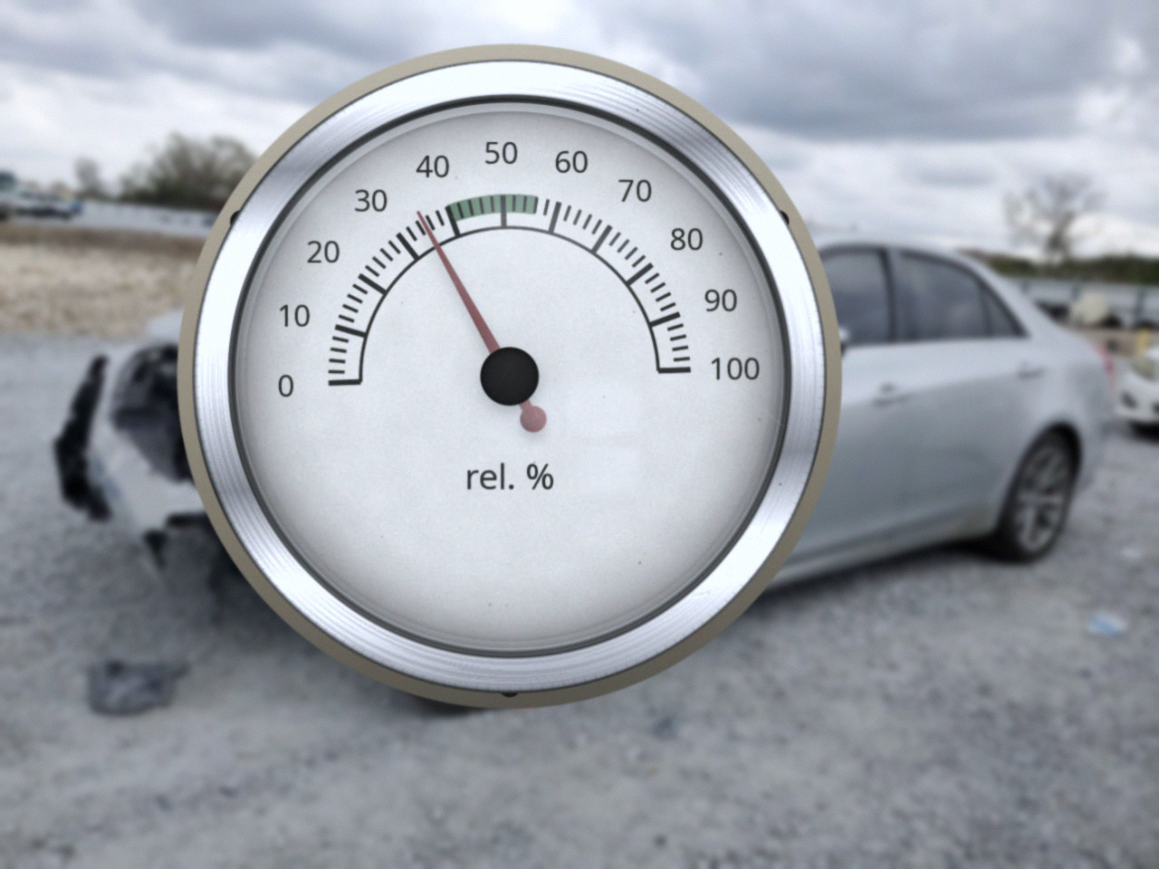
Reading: 35
